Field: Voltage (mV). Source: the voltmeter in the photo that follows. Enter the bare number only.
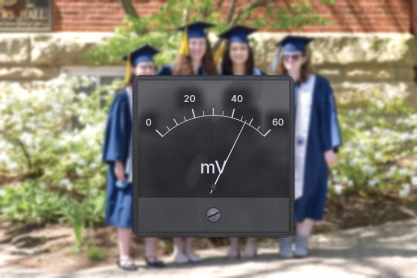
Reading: 47.5
